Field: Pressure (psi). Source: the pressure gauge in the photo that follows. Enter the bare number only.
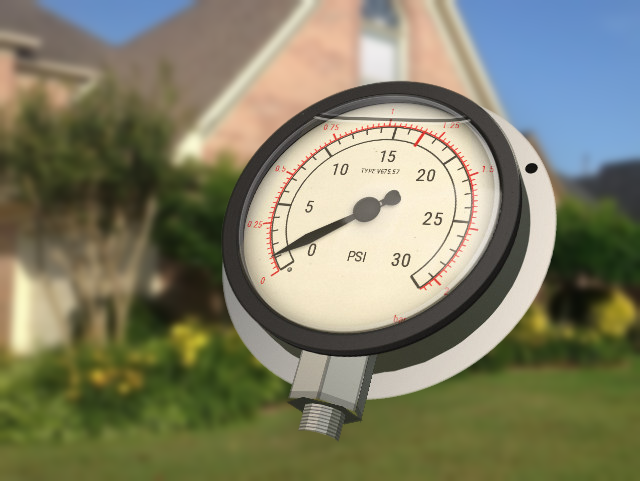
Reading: 1
